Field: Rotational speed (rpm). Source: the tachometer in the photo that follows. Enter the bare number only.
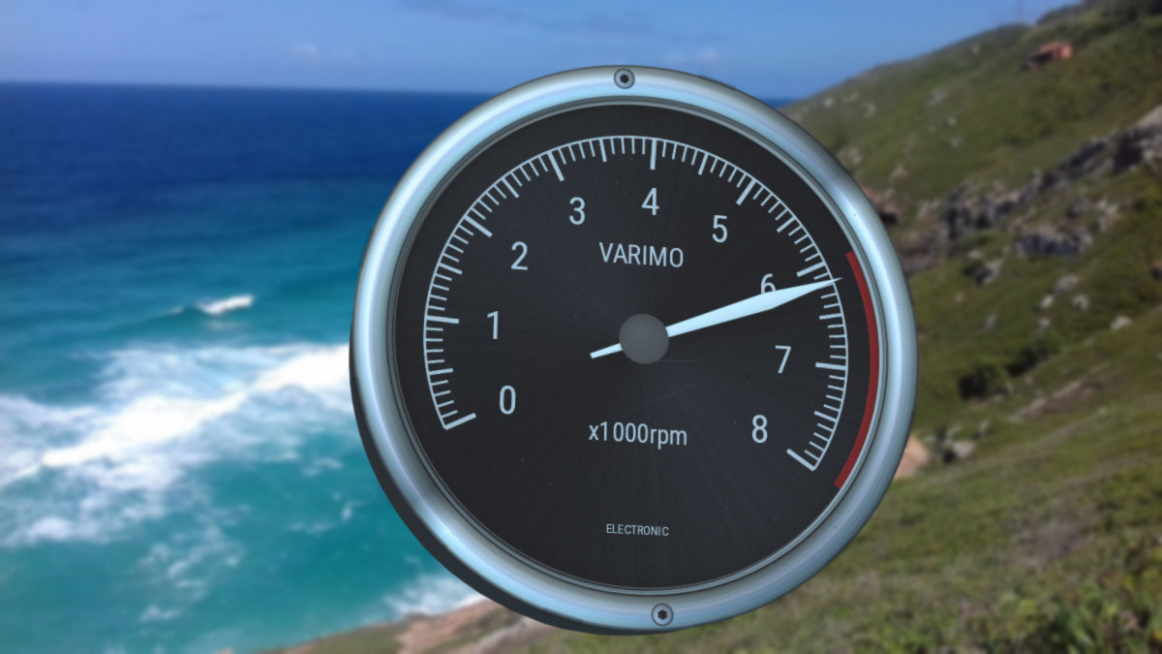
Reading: 6200
